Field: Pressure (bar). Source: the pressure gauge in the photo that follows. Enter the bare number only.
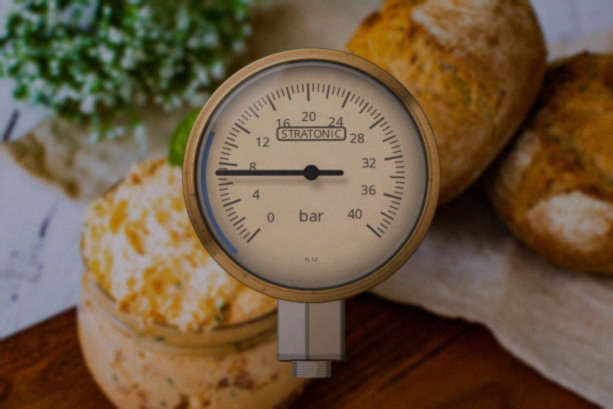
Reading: 7
